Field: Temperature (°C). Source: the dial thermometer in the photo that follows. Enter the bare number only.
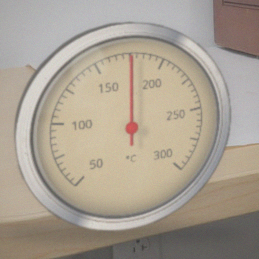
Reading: 175
